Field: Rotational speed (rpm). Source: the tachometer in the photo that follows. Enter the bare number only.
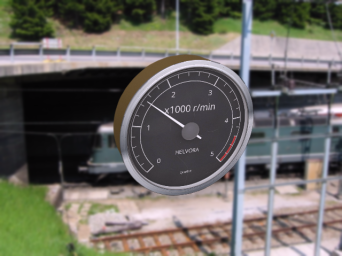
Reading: 1500
